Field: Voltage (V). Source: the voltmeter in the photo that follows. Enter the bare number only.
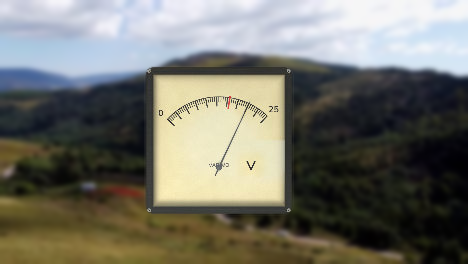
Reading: 20
